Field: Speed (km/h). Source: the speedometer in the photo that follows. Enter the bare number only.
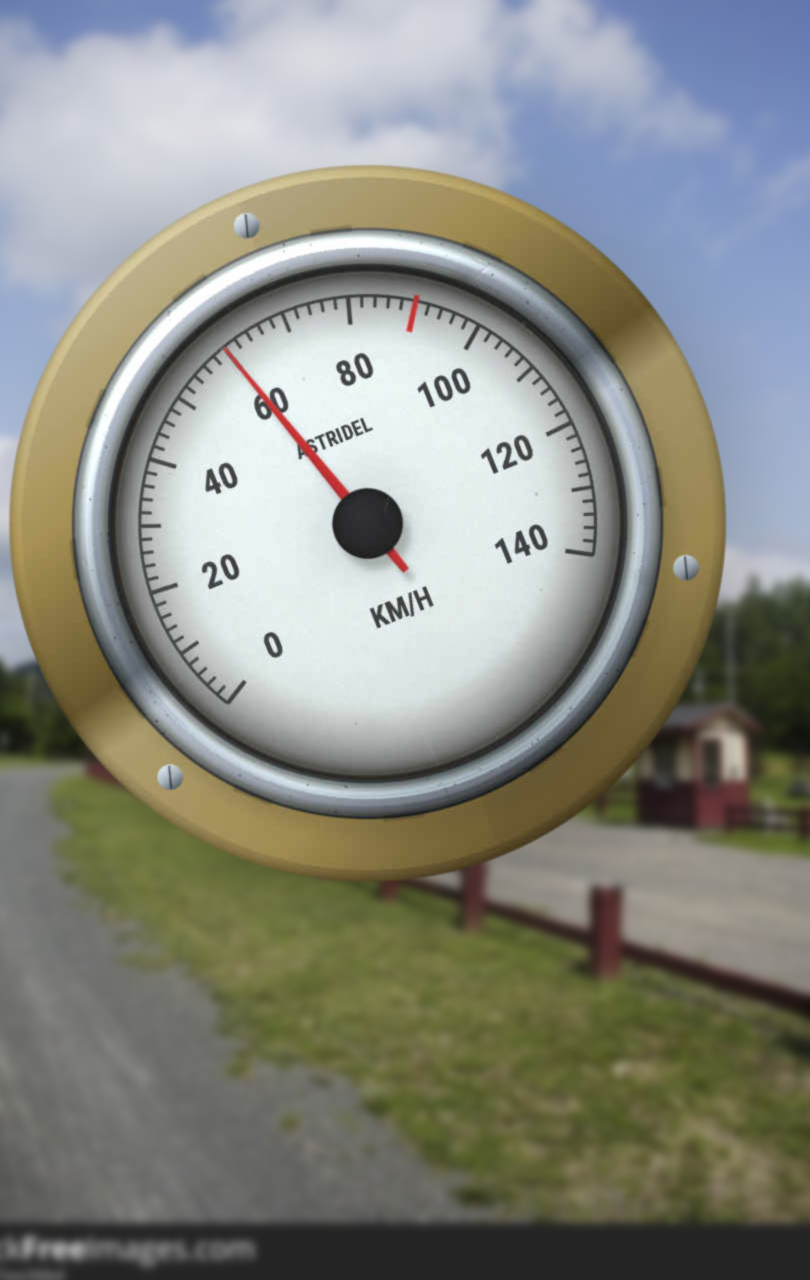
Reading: 60
